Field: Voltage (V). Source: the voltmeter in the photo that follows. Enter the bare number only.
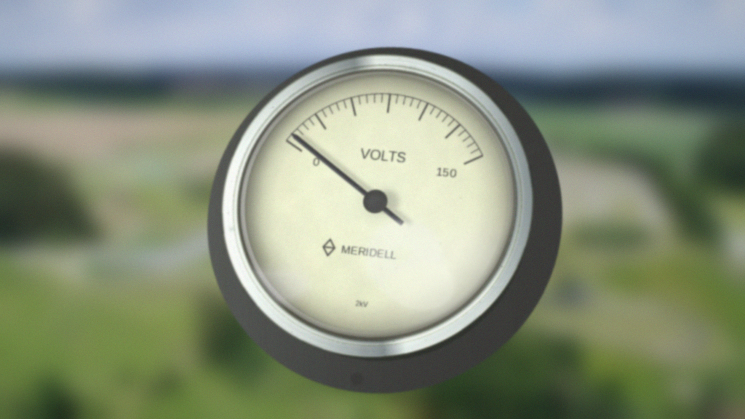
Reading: 5
